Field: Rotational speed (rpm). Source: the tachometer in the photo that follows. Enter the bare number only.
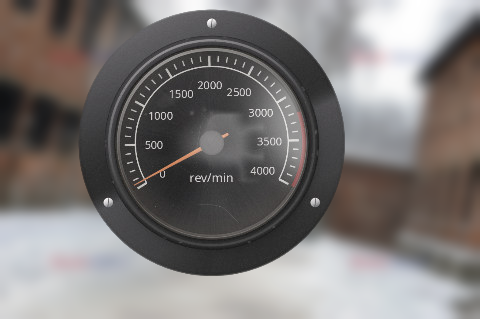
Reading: 50
